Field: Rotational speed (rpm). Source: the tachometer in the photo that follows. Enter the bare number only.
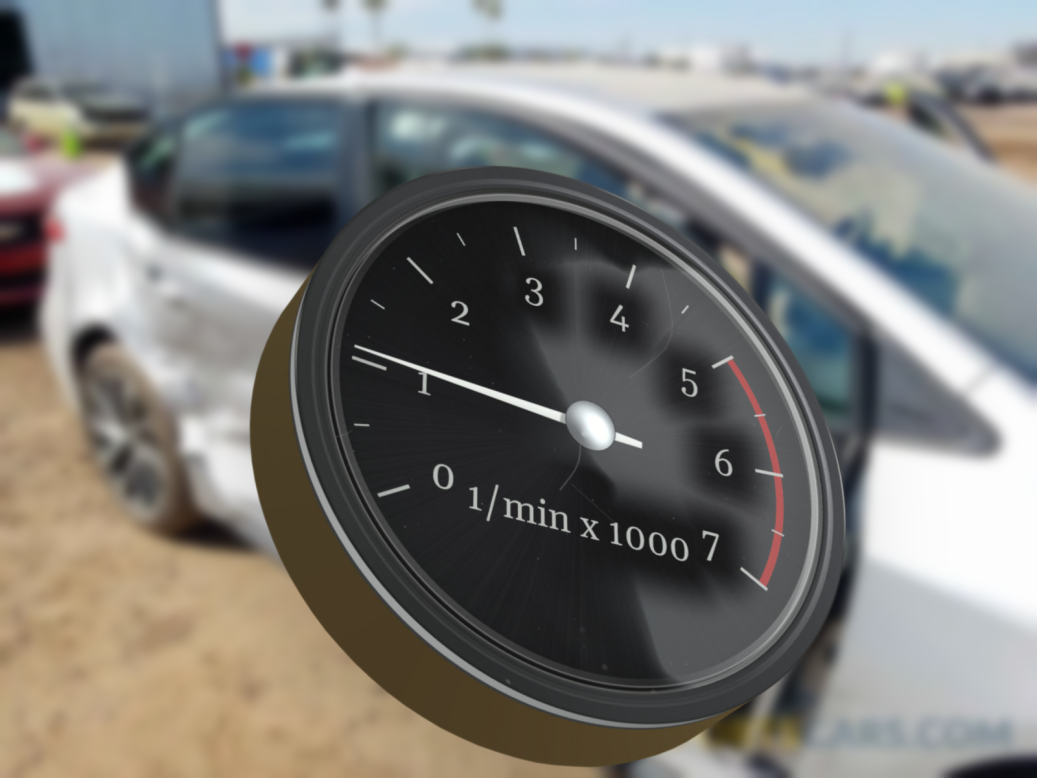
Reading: 1000
